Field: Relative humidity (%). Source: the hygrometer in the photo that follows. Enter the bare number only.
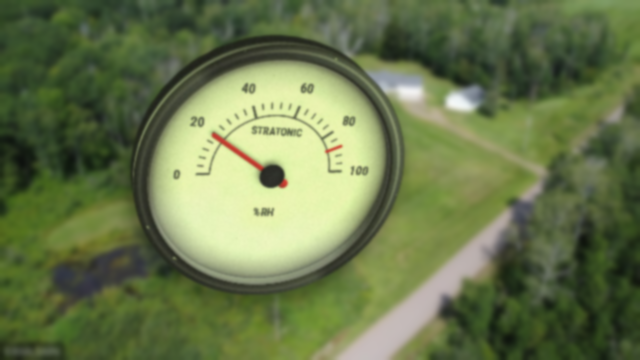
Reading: 20
